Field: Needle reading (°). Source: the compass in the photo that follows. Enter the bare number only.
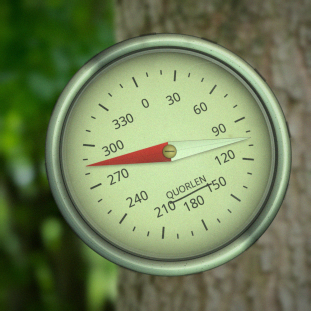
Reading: 285
